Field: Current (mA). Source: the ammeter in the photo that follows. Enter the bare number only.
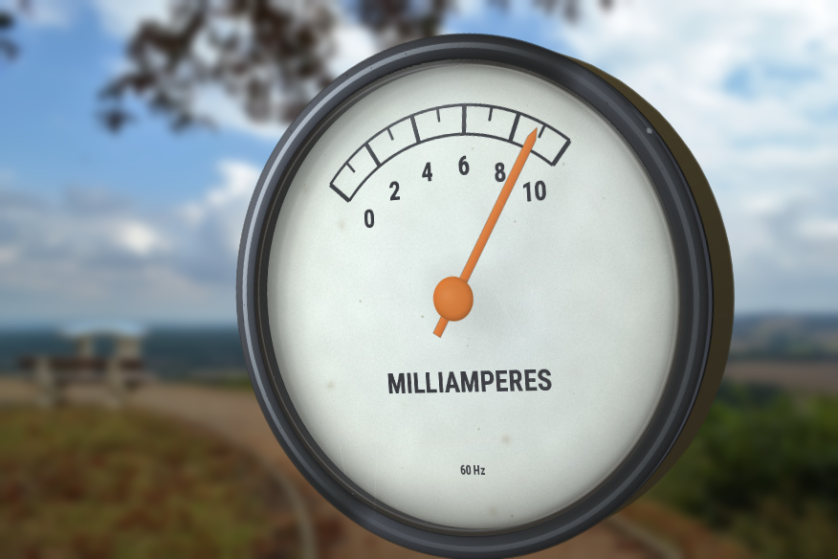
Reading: 9
